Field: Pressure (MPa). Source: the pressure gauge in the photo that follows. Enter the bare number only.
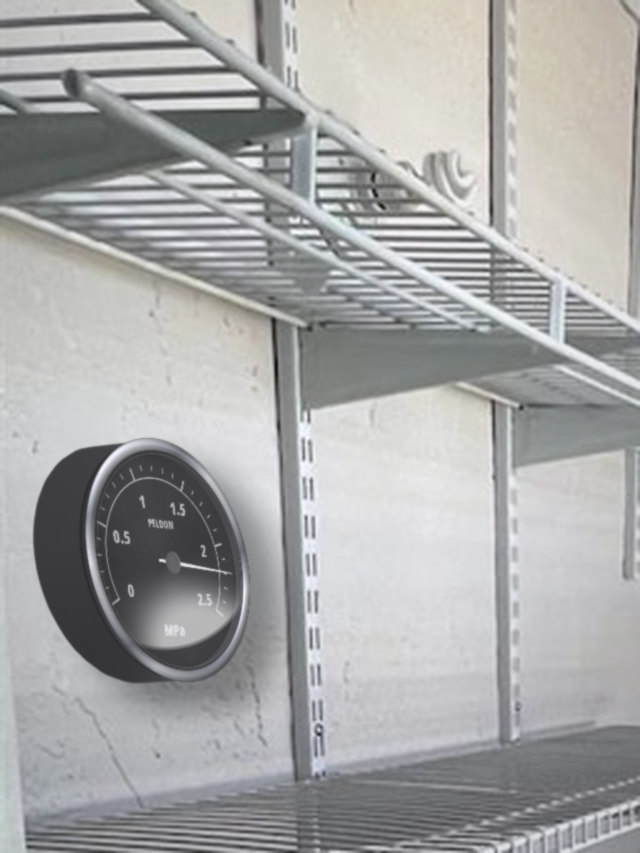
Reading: 2.2
